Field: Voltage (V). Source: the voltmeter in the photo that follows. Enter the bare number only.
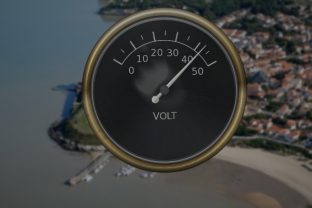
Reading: 42.5
